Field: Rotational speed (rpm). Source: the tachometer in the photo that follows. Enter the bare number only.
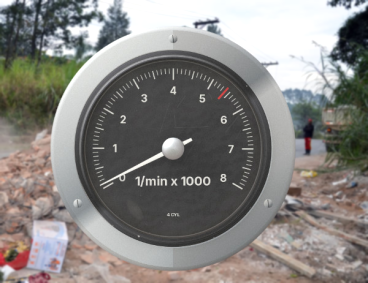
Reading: 100
